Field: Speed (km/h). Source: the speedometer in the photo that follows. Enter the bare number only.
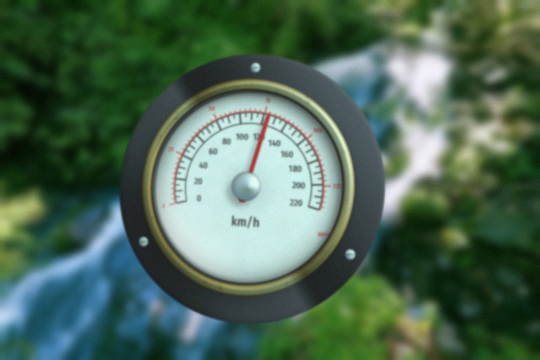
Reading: 125
